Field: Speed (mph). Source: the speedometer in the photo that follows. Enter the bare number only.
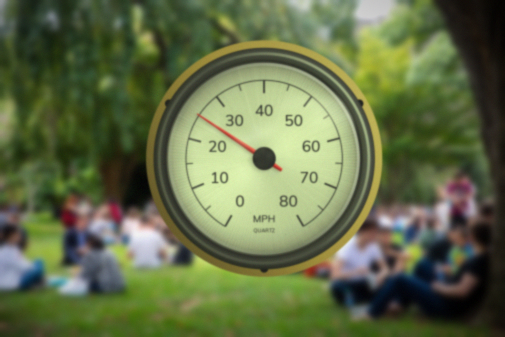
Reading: 25
